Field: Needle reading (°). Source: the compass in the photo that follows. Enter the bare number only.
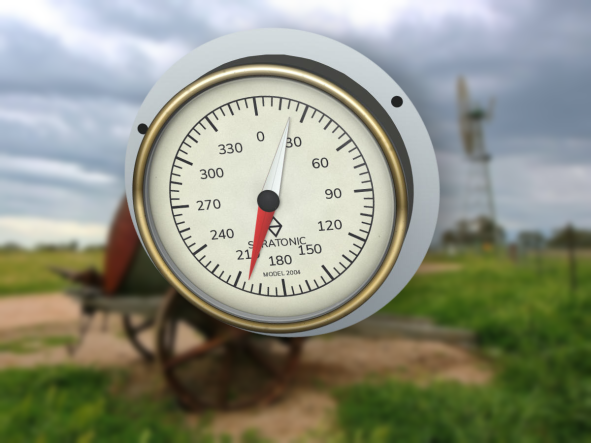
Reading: 202.5
